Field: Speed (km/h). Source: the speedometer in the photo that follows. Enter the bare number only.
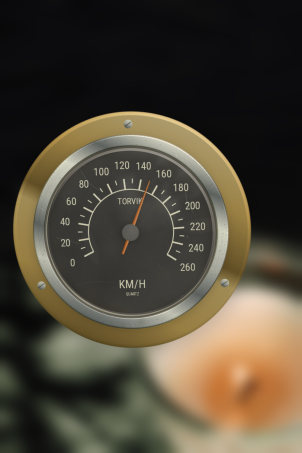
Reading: 150
